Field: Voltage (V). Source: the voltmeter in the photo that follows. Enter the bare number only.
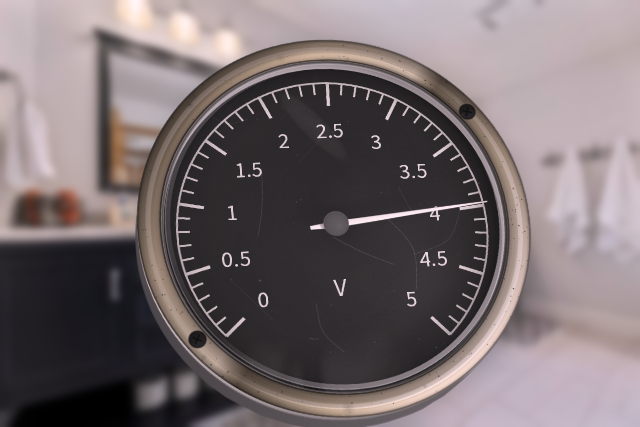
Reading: 4
